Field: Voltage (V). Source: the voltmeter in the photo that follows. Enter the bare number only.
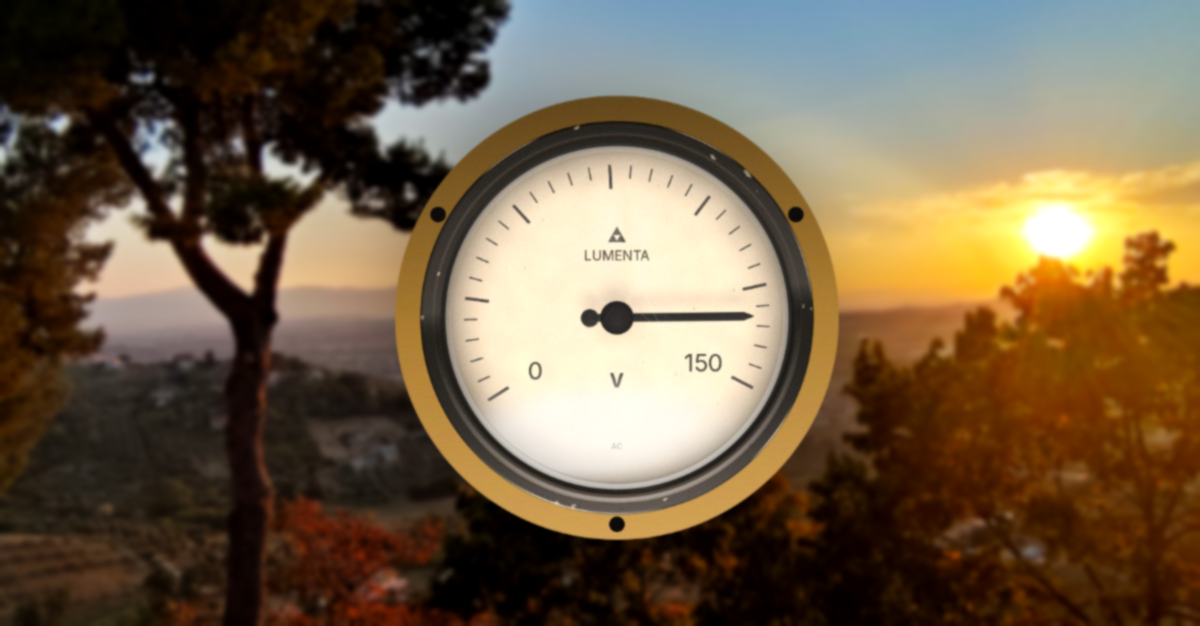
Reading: 132.5
